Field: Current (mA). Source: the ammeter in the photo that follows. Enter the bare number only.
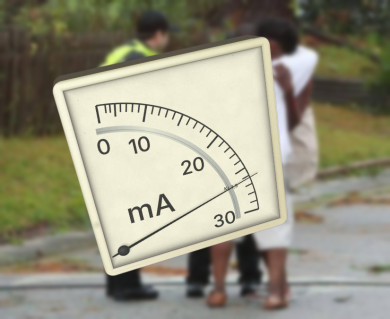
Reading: 26
